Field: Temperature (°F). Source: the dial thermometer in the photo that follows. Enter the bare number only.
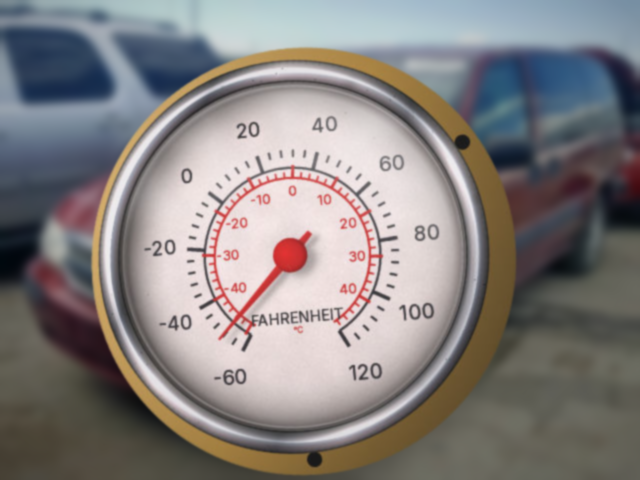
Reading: -52
